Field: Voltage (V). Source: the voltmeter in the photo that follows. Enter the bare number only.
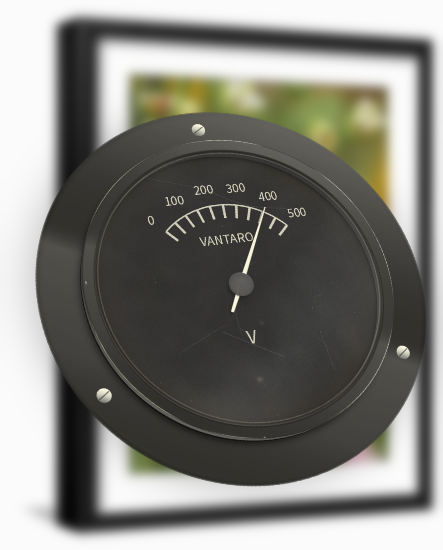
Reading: 400
